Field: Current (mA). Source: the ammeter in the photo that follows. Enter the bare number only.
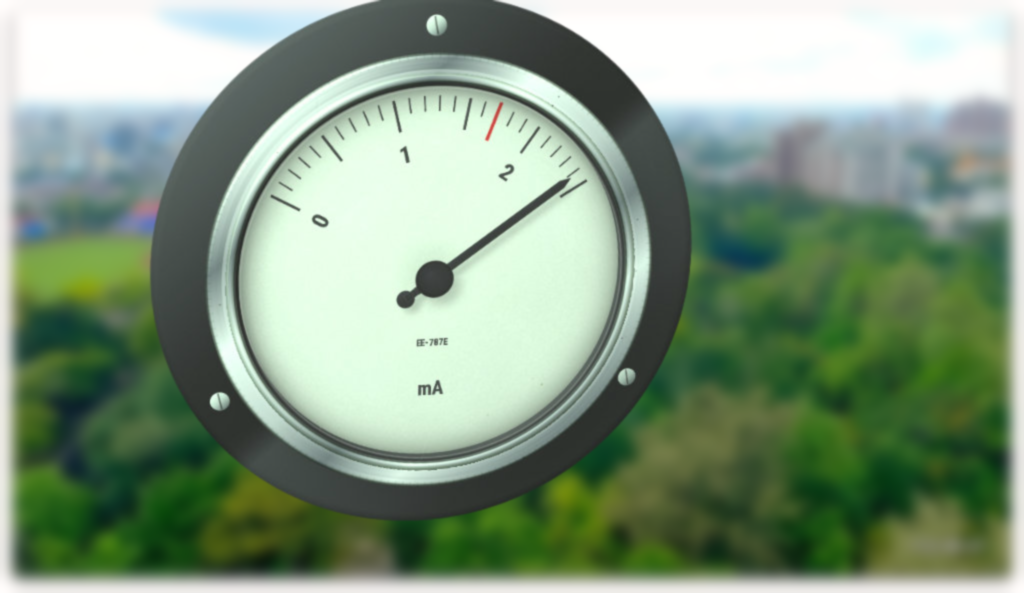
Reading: 2.4
